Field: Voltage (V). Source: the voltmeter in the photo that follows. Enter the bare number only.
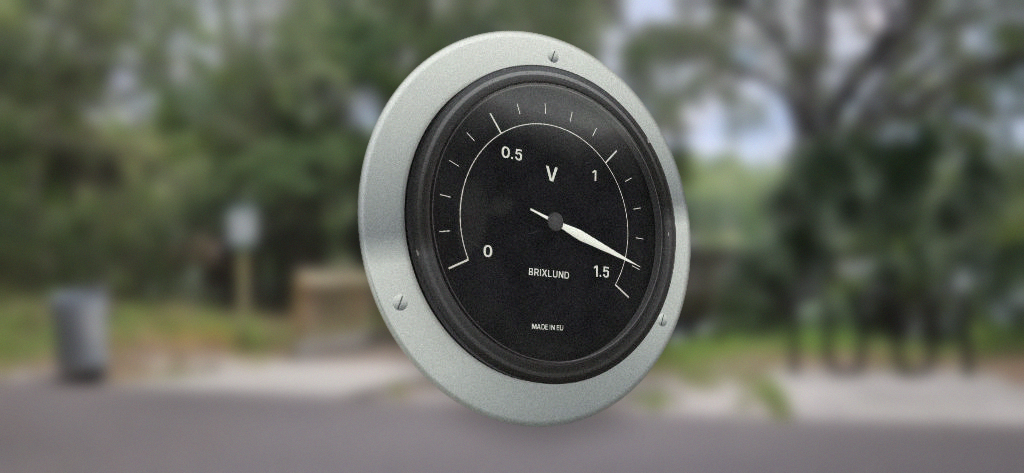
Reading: 1.4
